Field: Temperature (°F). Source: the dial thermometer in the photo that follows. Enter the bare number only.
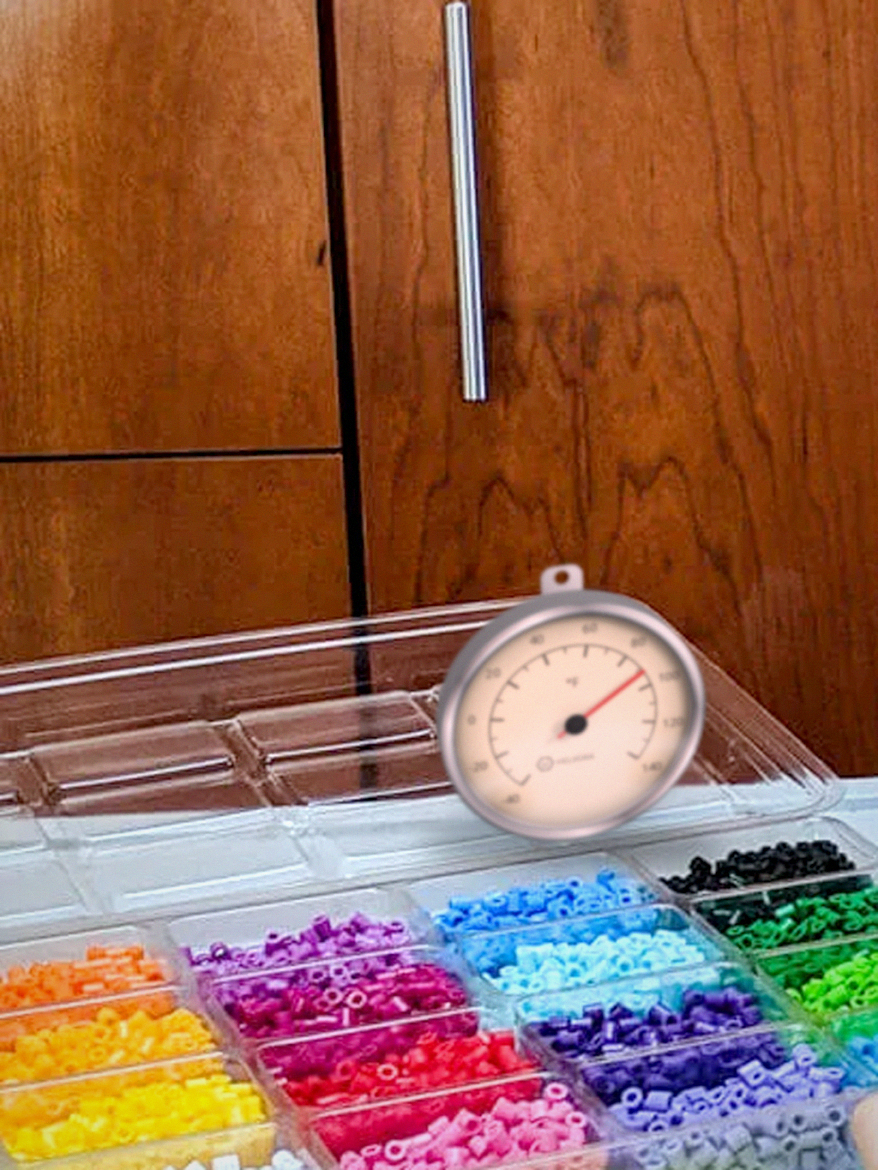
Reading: 90
